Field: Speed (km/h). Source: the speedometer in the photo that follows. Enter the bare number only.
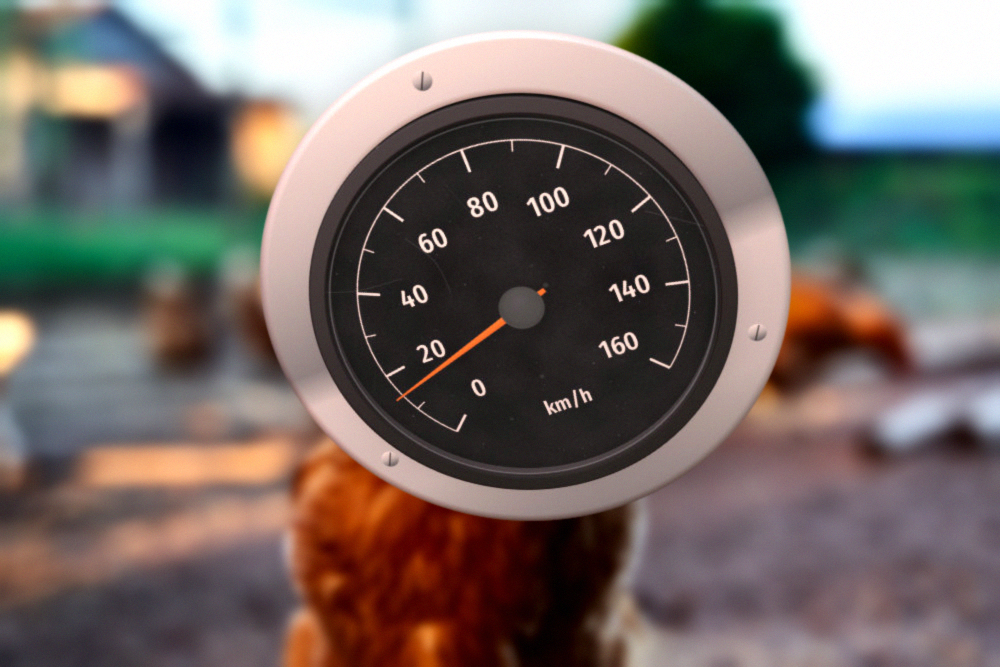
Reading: 15
